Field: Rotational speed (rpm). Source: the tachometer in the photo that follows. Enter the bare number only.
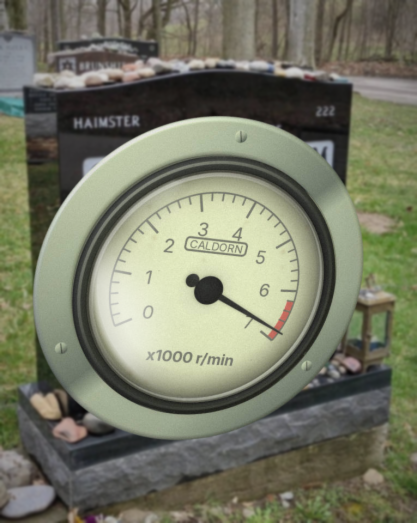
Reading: 6800
